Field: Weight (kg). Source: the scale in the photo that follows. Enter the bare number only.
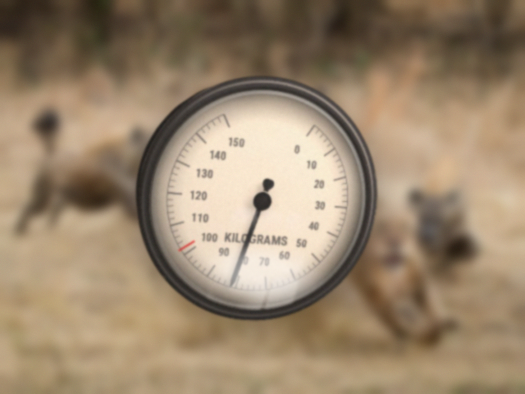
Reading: 82
